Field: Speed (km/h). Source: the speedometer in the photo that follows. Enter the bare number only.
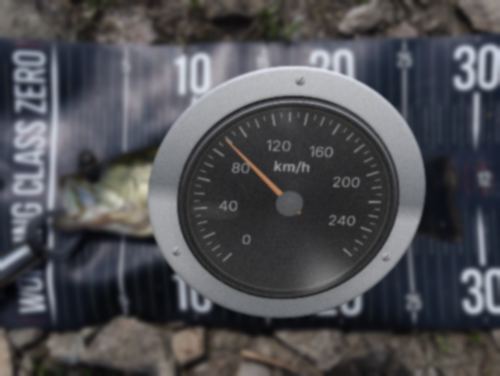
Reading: 90
